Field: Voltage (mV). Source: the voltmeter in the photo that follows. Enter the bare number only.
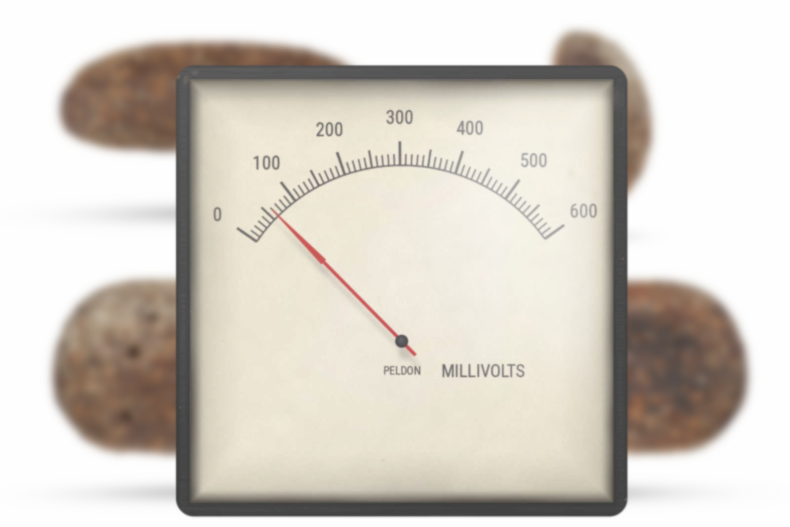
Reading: 60
